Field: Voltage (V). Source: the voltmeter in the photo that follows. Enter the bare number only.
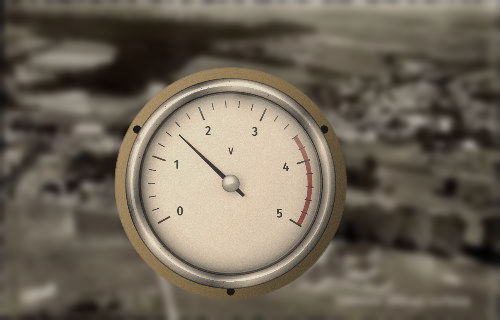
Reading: 1.5
